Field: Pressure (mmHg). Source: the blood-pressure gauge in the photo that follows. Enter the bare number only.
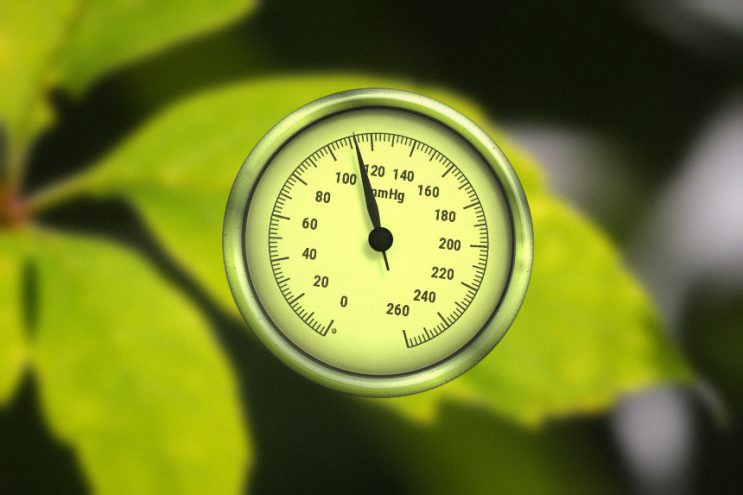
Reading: 112
